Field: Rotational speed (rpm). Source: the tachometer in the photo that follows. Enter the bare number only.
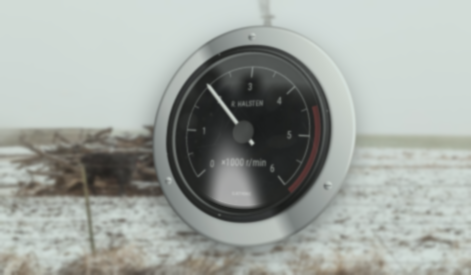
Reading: 2000
